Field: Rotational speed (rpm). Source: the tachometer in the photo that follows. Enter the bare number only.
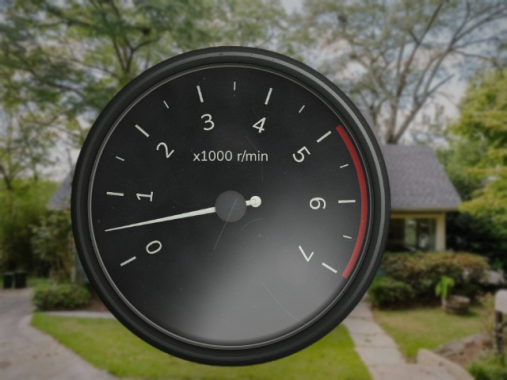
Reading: 500
